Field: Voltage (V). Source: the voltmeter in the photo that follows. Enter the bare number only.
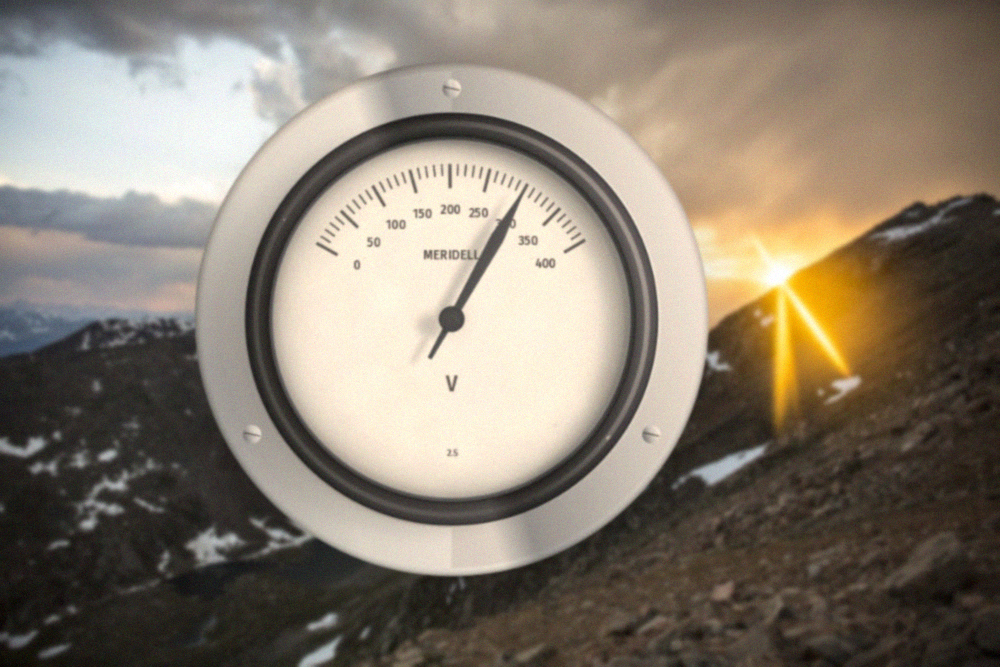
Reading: 300
